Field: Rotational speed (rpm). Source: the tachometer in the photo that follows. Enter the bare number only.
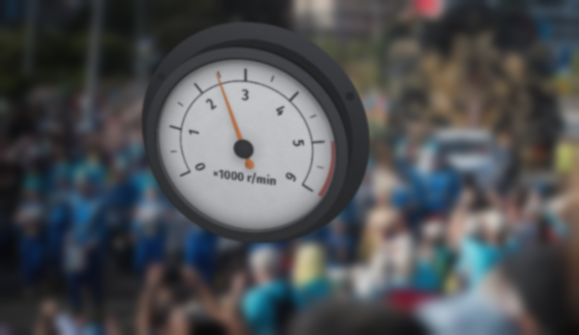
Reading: 2500
